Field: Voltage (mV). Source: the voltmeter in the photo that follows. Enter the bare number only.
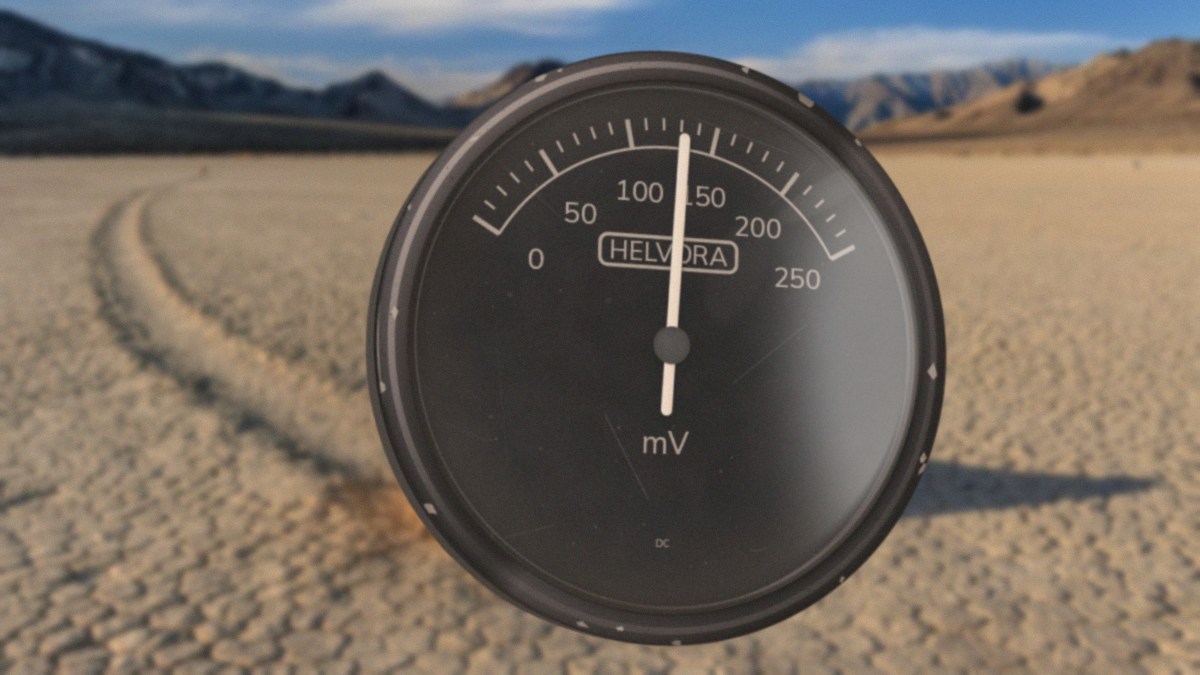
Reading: 130
